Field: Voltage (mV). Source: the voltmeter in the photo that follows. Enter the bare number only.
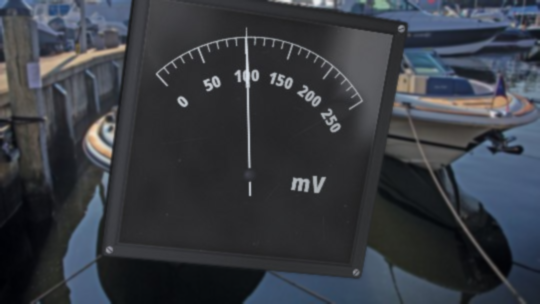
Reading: 100
